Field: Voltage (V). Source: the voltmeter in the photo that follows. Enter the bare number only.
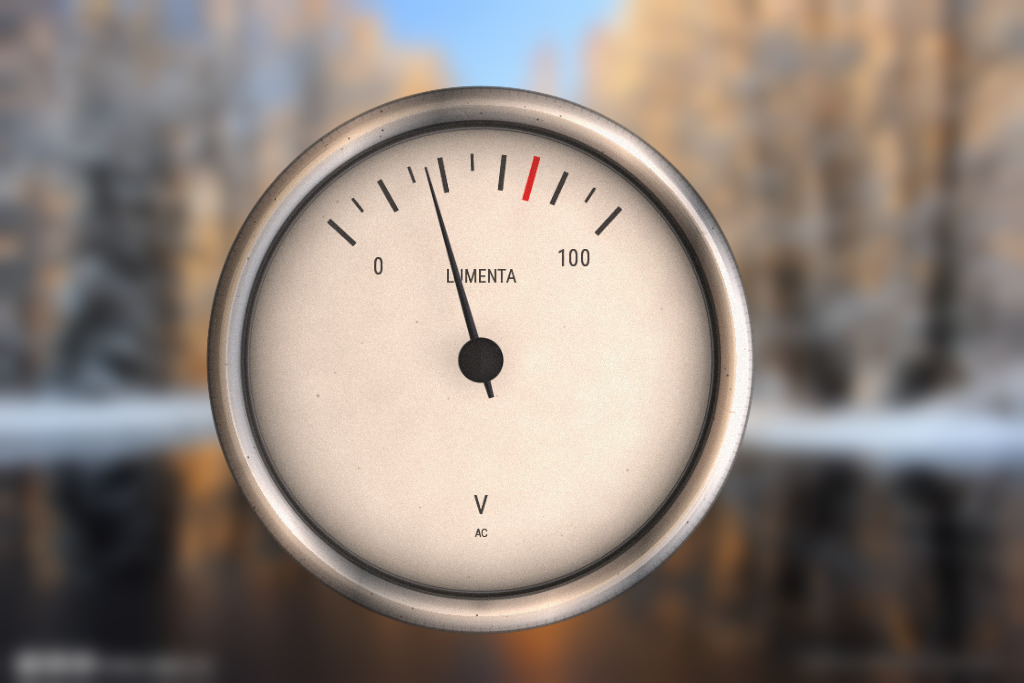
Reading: 35
